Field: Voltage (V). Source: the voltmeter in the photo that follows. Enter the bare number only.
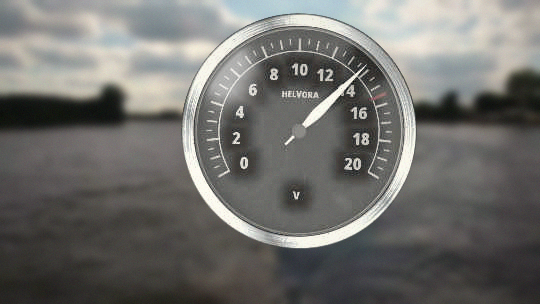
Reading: 13.75
